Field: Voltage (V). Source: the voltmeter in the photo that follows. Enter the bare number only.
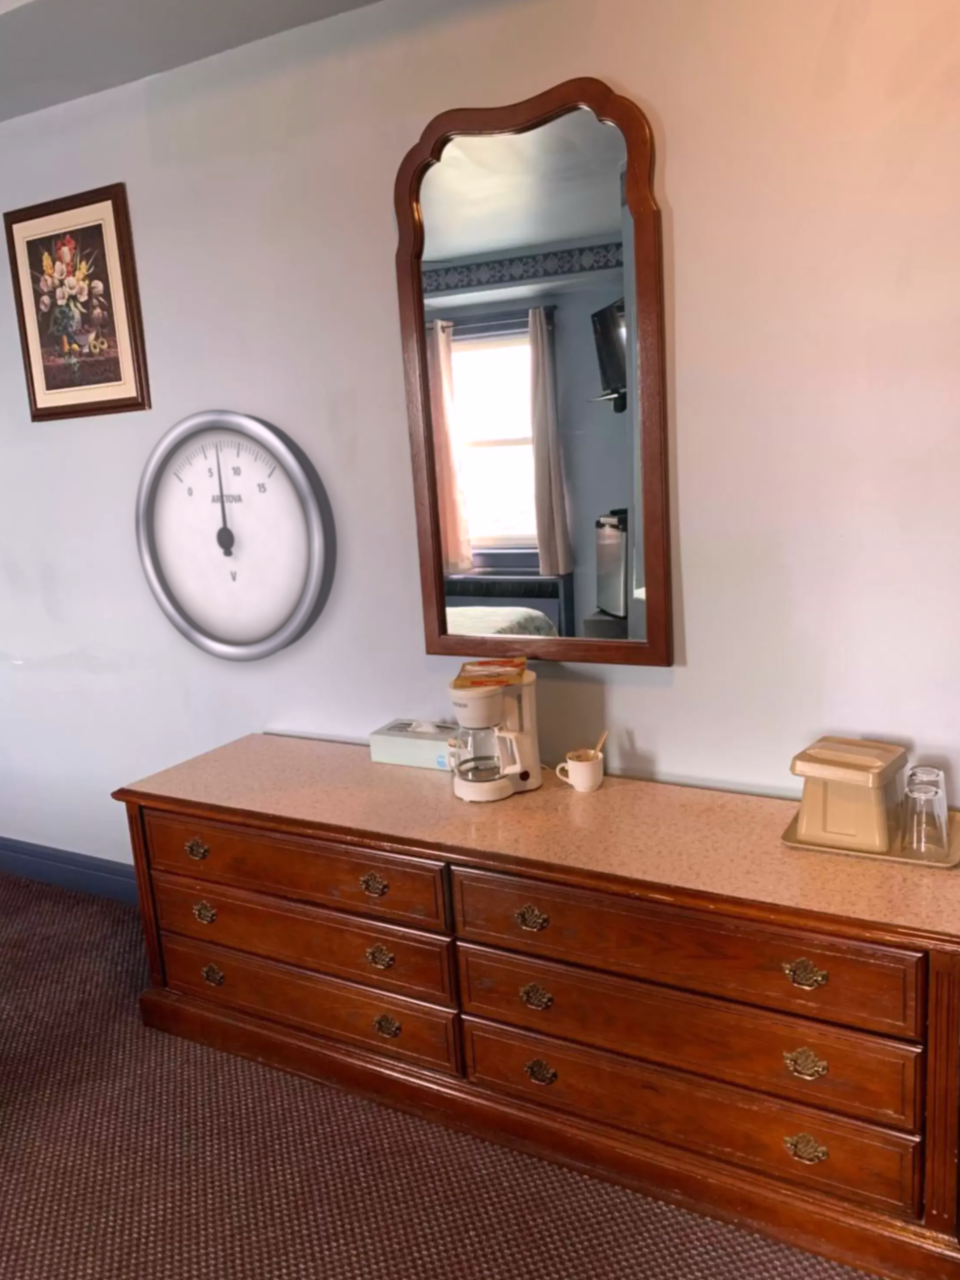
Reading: 7.5
